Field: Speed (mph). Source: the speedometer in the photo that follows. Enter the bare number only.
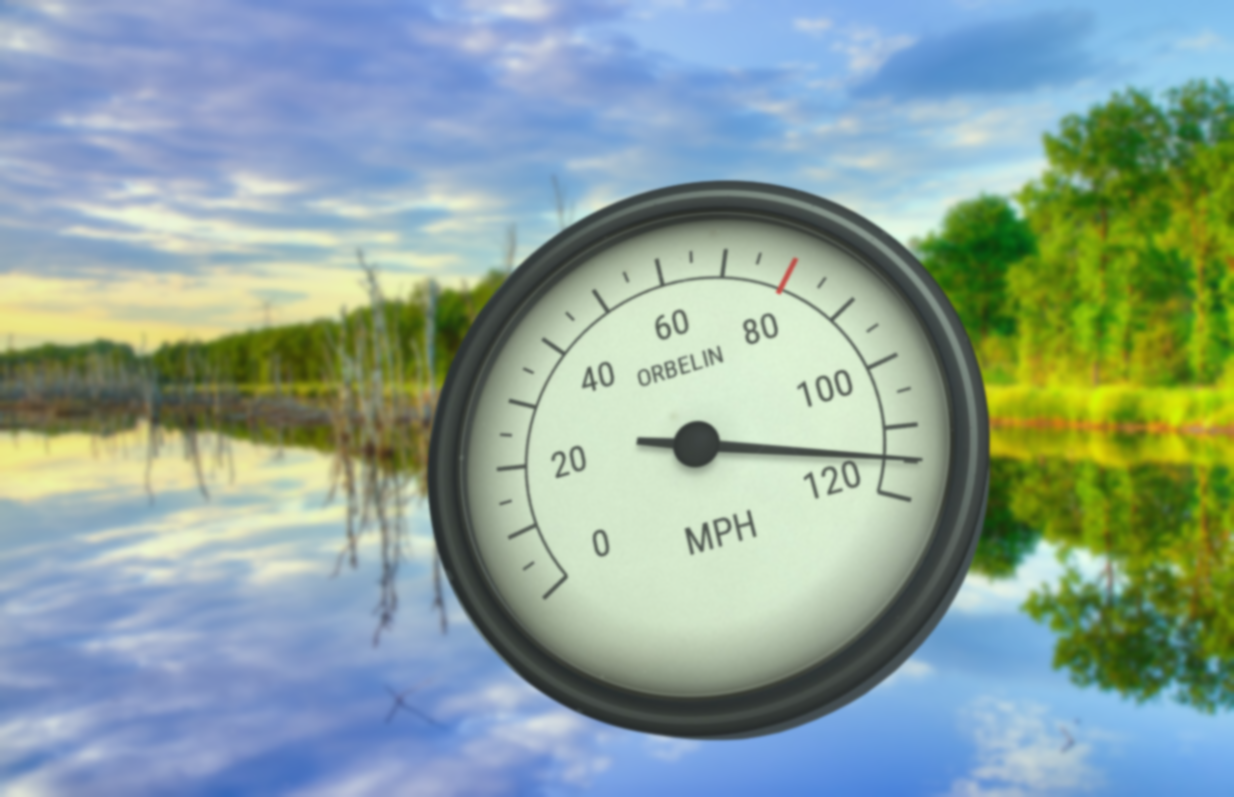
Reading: 115
